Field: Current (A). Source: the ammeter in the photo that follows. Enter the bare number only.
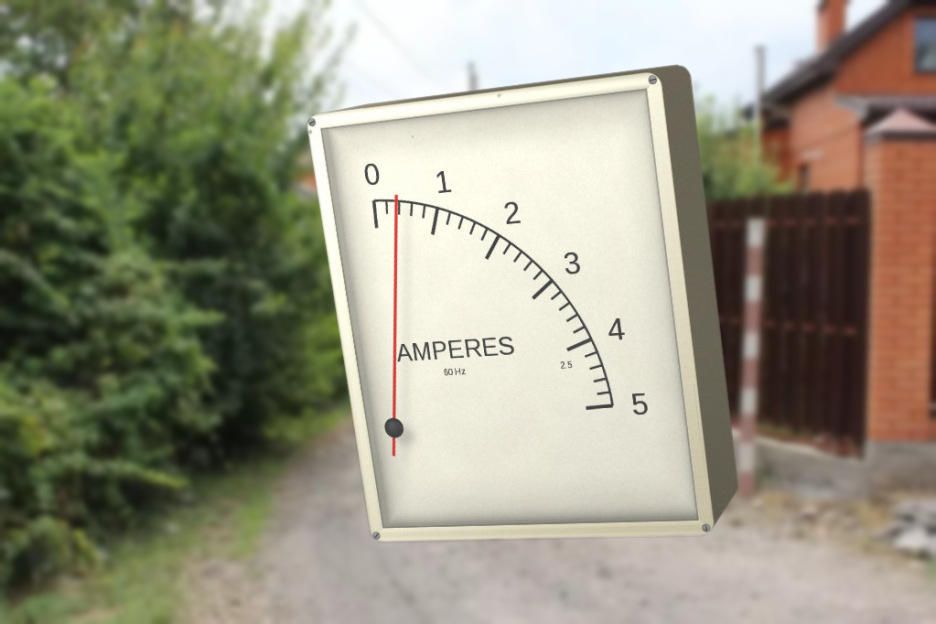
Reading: 0.4
